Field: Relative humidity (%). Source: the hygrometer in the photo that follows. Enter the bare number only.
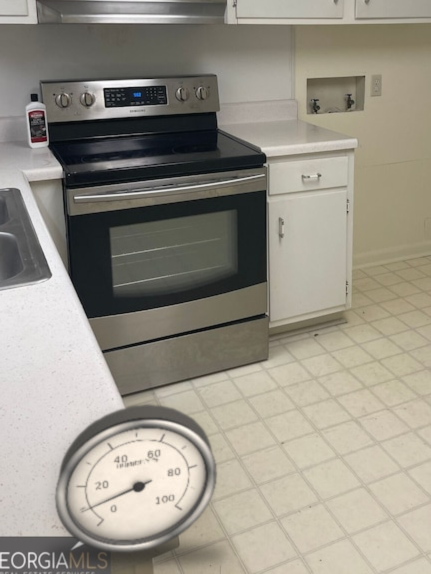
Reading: 10
